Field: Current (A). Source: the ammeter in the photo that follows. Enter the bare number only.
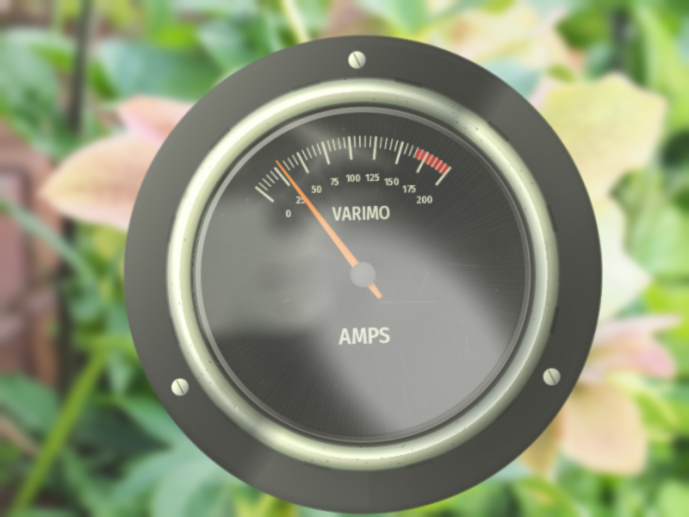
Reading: 30
